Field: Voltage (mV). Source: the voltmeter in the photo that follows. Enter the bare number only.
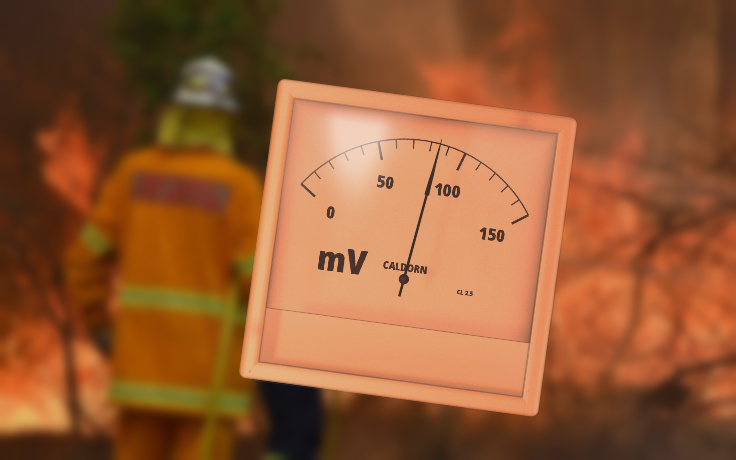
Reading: 85
